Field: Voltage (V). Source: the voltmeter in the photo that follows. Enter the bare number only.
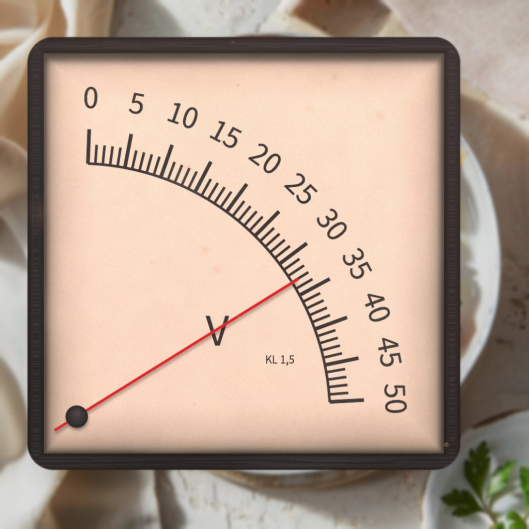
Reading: 33
